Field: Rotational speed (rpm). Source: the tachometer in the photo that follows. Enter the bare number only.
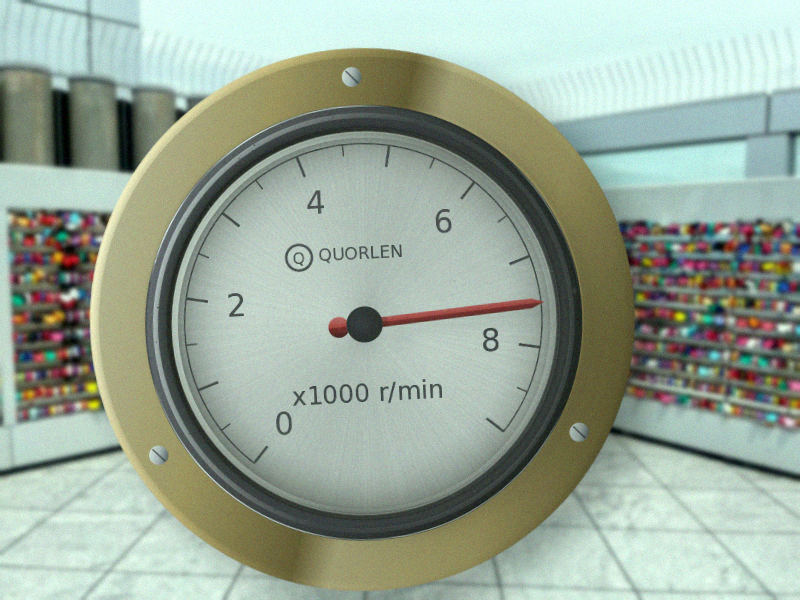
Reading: 7500
